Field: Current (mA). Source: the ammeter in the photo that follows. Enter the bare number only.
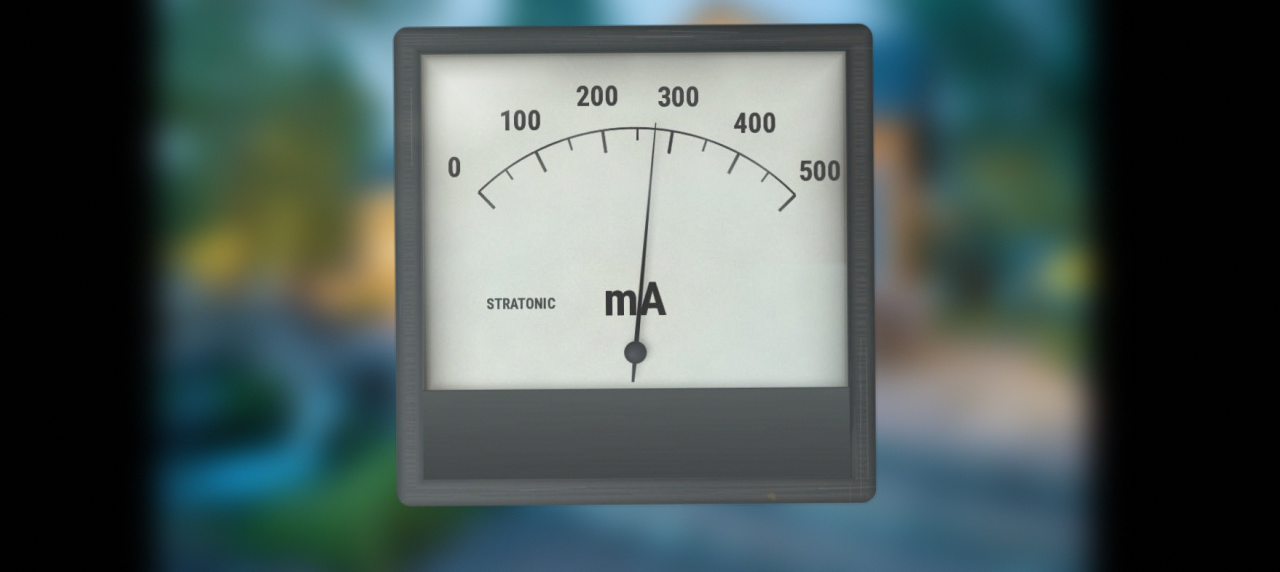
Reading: 275
